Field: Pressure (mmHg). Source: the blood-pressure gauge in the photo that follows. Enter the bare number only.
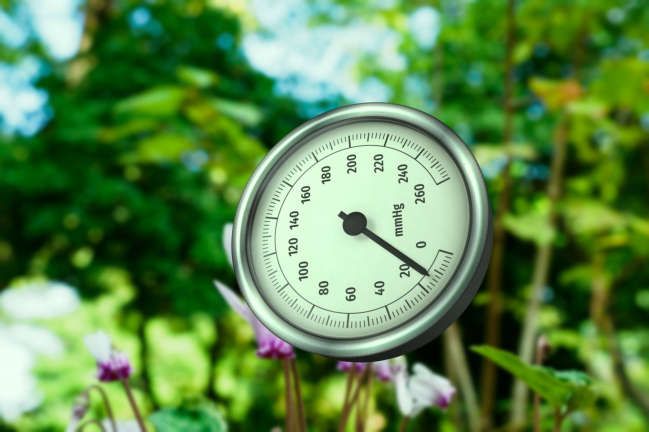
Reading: 14
